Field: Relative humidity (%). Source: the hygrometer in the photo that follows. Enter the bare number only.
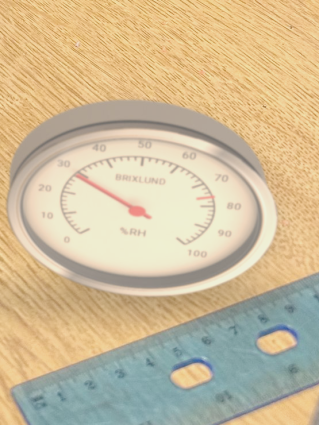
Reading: 30
